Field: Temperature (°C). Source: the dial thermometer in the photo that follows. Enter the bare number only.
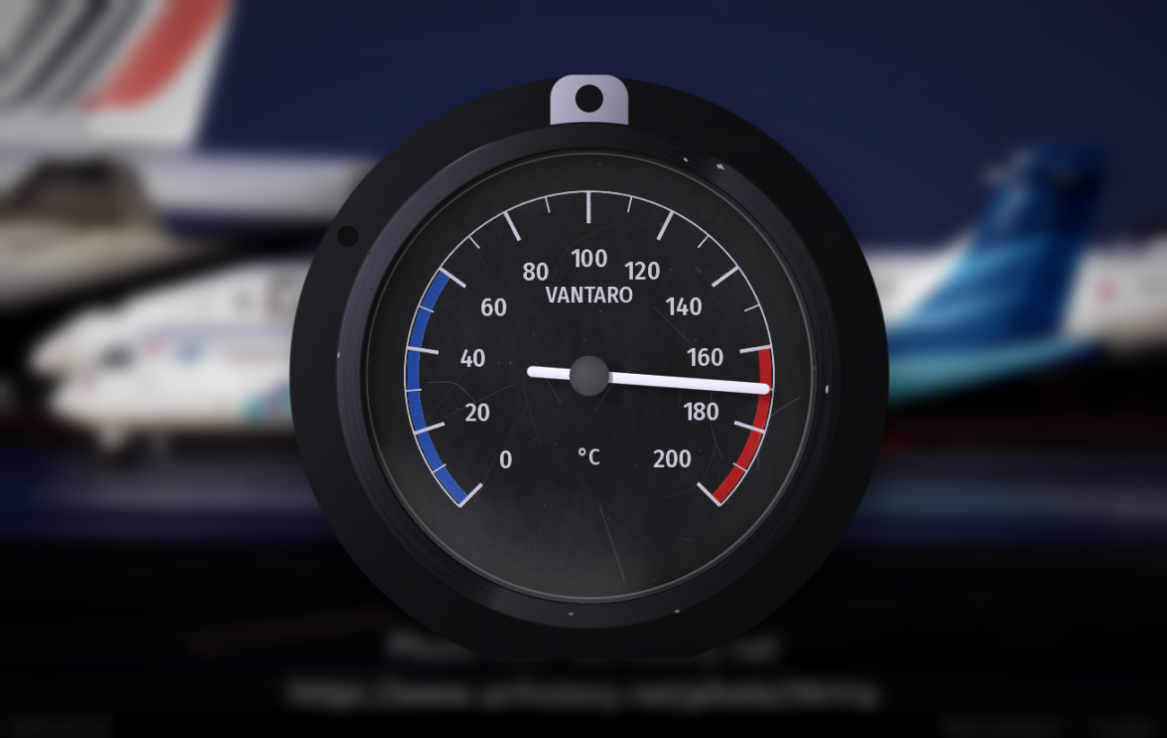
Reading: 170
